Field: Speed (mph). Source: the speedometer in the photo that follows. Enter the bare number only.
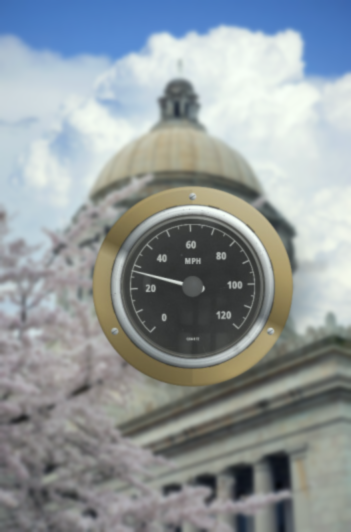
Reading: 27.5
